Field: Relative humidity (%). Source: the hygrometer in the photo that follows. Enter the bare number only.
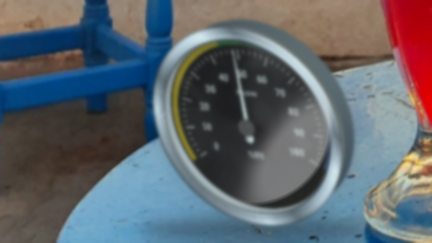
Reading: 50
